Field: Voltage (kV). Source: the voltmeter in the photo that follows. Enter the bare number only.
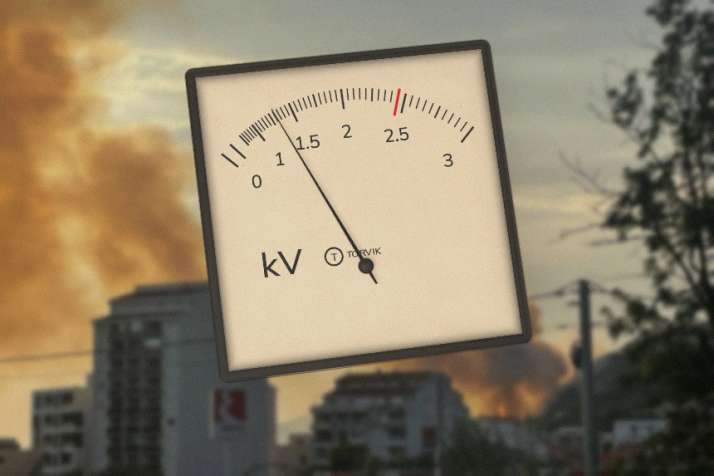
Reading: 1.3
